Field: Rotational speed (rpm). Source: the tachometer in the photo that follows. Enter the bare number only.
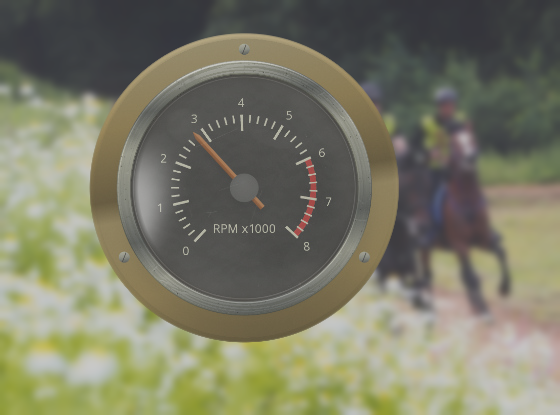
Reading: 2800
